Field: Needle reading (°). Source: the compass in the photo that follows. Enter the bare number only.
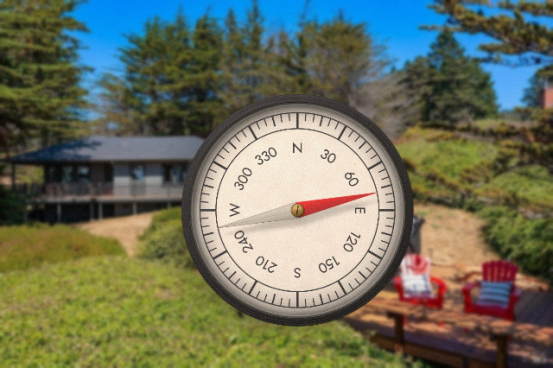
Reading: 77.5
